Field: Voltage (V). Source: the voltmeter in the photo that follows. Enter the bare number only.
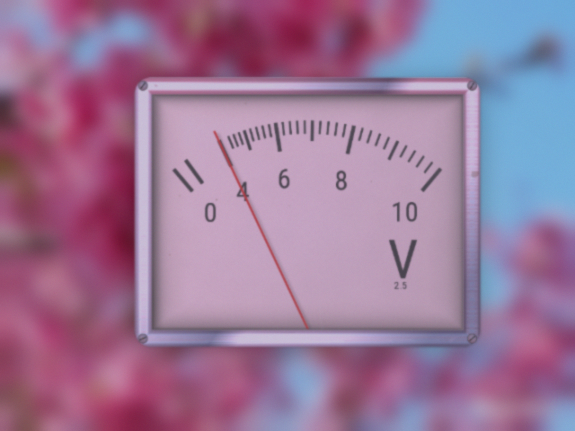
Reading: 4
